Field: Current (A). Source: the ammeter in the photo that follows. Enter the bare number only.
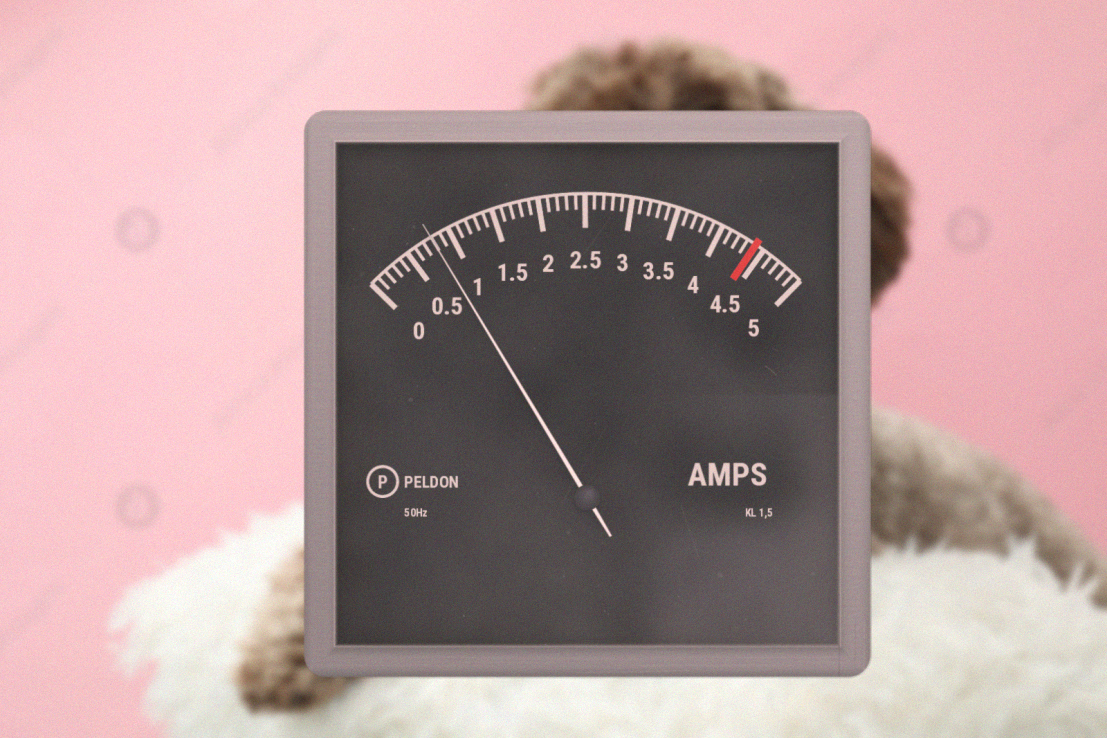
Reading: 0.8
